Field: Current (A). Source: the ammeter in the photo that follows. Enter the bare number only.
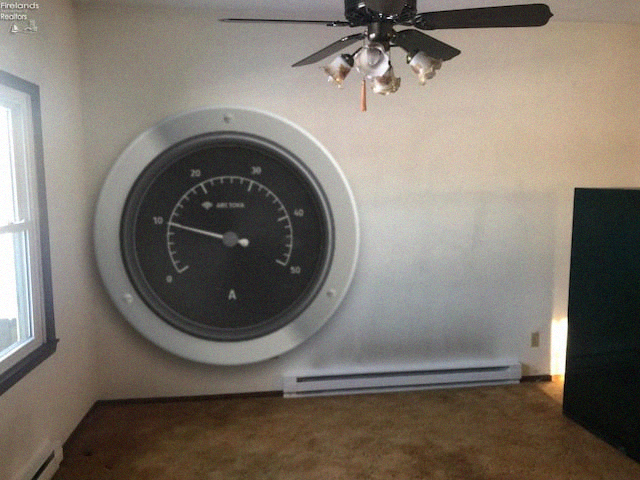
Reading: 10
